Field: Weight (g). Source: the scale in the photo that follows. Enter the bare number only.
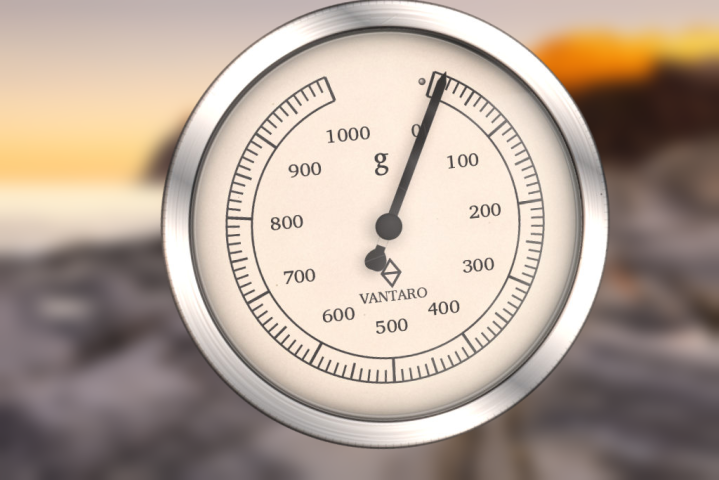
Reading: 10
